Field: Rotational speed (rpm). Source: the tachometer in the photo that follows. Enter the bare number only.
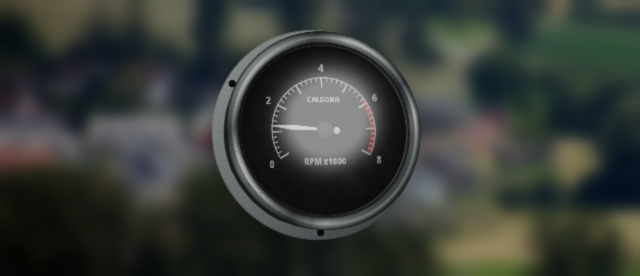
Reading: 1200
